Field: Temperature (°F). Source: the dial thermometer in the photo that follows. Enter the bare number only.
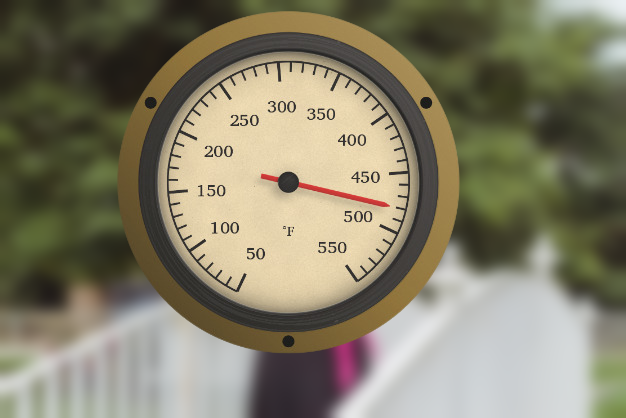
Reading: 480
